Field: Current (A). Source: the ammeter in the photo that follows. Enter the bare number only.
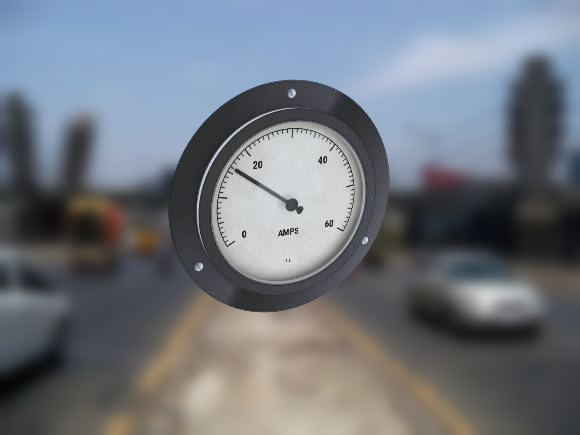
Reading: 16
